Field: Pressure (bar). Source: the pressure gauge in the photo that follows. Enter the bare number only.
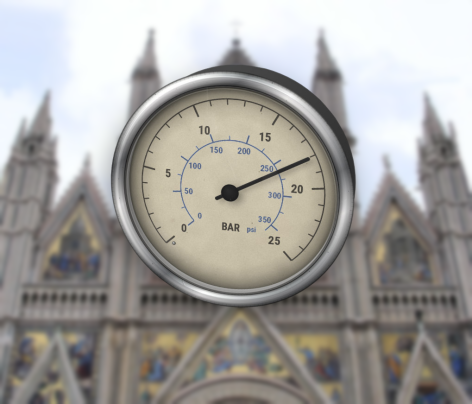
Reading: 18
